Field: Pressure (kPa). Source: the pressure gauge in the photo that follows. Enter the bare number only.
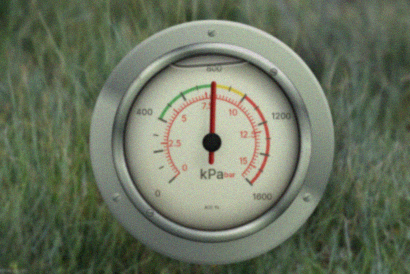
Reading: 800
